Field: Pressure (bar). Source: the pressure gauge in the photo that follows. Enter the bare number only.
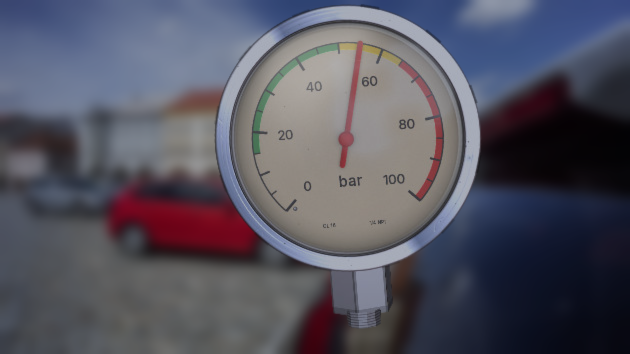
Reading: 55
